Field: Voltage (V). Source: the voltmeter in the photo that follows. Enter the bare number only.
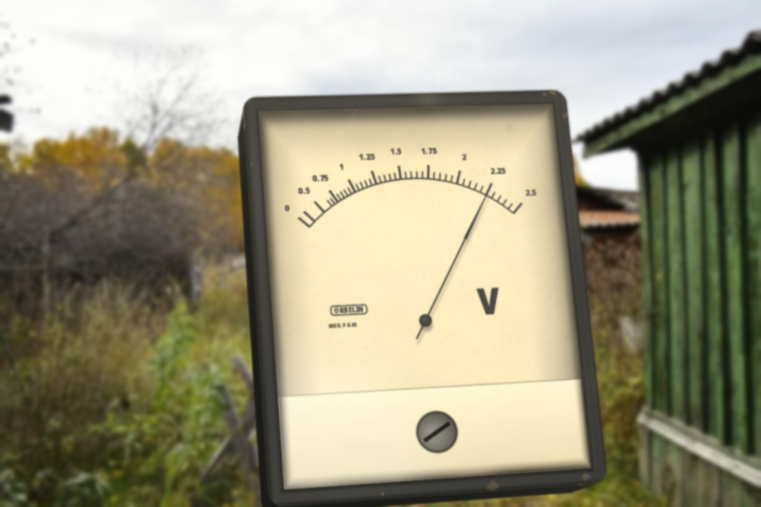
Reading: 2.25
